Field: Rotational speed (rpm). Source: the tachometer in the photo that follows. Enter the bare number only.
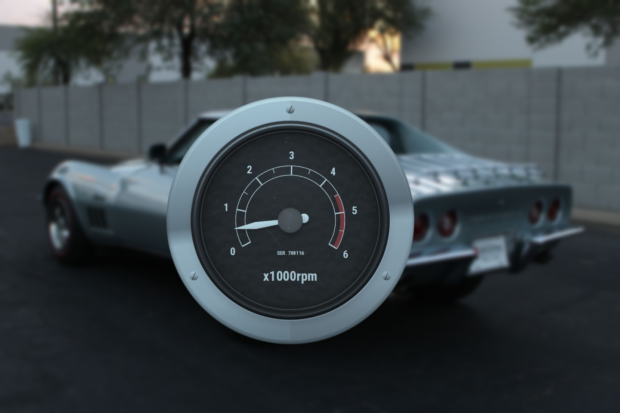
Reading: 500
